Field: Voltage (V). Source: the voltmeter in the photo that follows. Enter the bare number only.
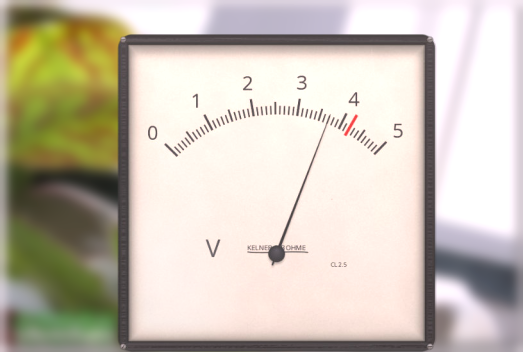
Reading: 3.7
